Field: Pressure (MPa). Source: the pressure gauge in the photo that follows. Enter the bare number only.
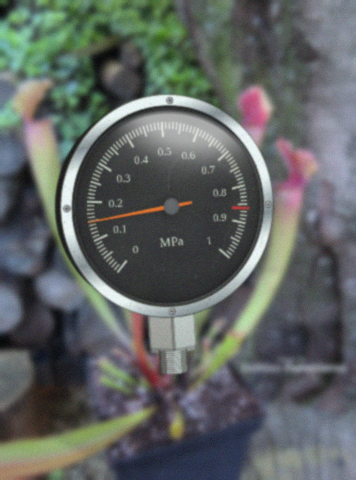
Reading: 0.15
